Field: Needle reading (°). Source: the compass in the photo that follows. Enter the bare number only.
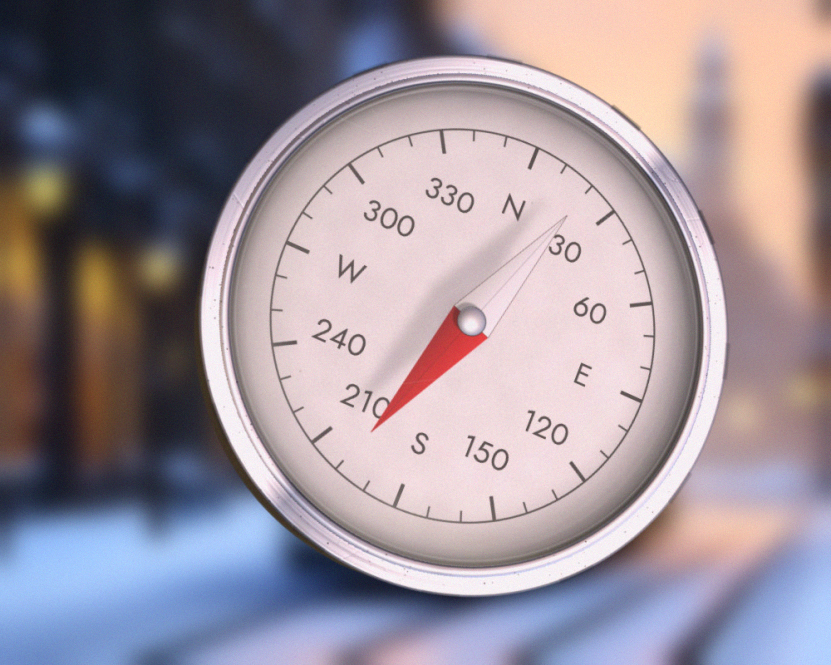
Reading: 200
